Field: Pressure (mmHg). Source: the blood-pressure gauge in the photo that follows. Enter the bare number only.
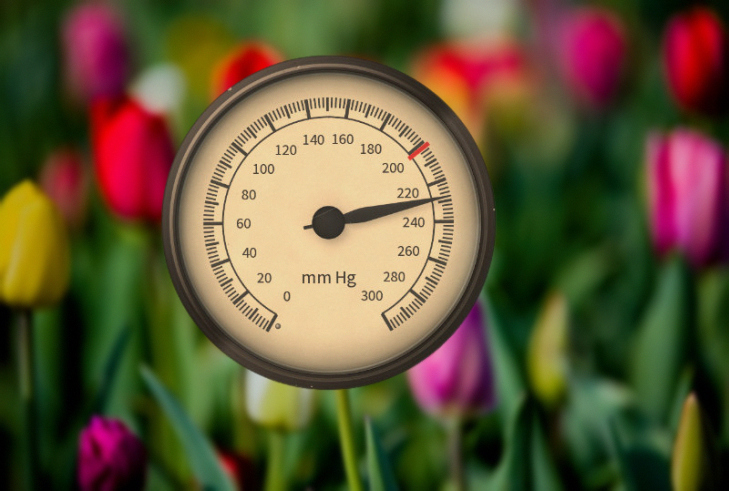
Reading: 228
